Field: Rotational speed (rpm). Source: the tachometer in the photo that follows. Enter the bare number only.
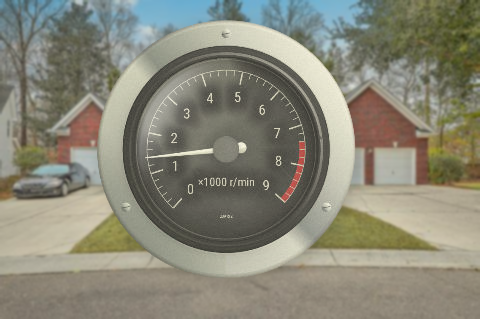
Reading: 1400
